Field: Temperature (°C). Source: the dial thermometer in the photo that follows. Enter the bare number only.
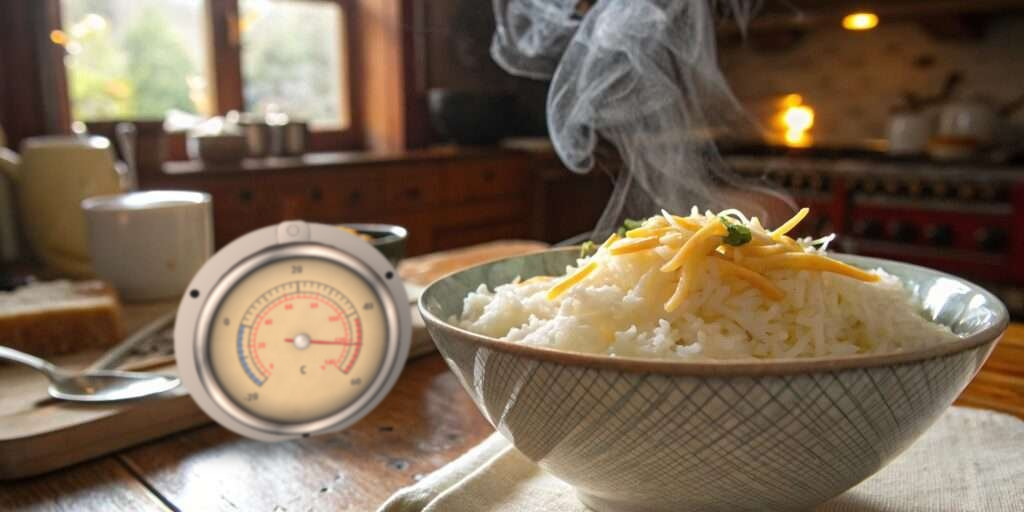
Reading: 50
